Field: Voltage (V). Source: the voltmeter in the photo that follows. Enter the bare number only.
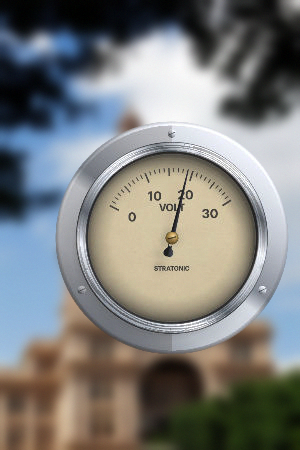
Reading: 19
